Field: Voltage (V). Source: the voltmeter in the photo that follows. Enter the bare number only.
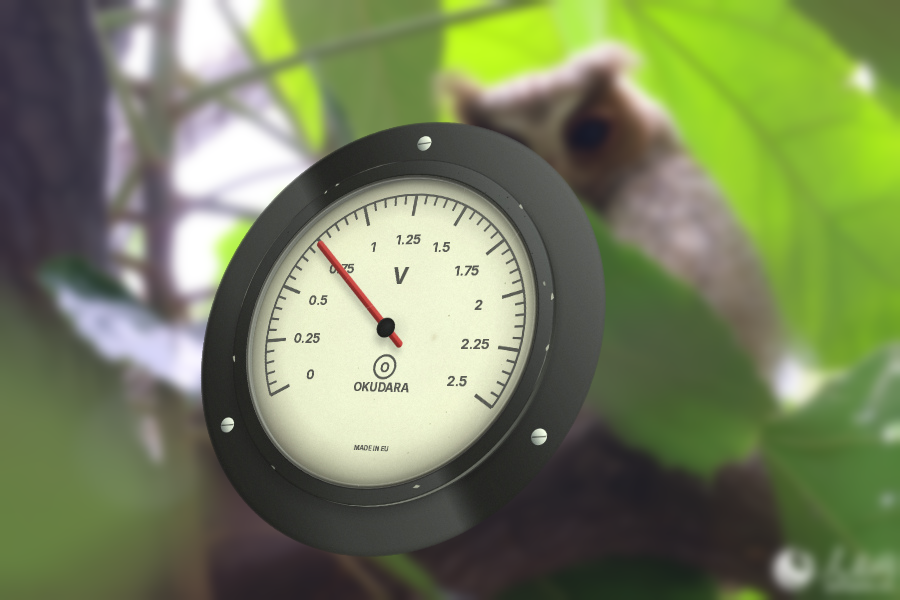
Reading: 0.75
